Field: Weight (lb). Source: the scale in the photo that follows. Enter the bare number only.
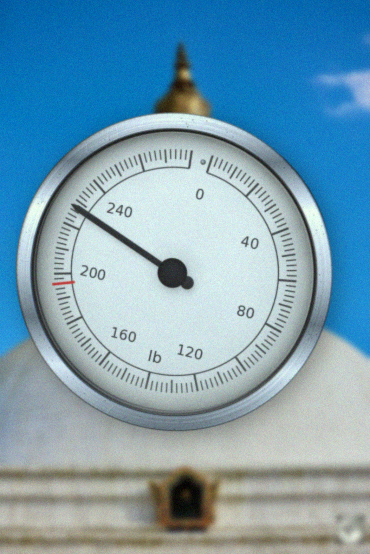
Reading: 228
